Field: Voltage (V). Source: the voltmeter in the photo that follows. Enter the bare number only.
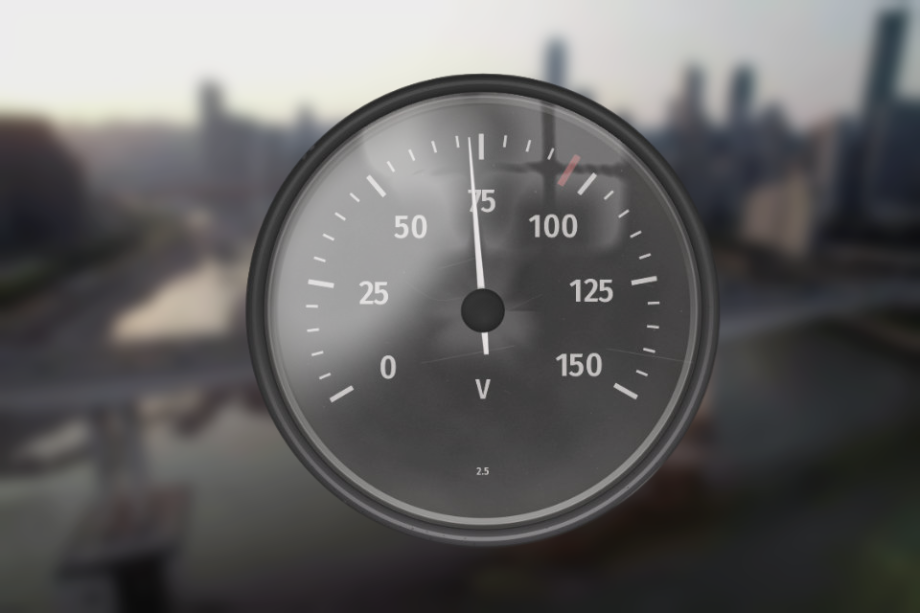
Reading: 72.5
